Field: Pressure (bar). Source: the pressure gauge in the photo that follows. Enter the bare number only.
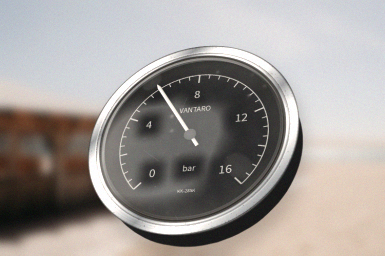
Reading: 6
